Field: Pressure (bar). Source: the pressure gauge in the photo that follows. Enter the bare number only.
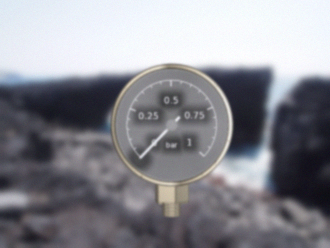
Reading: 0
